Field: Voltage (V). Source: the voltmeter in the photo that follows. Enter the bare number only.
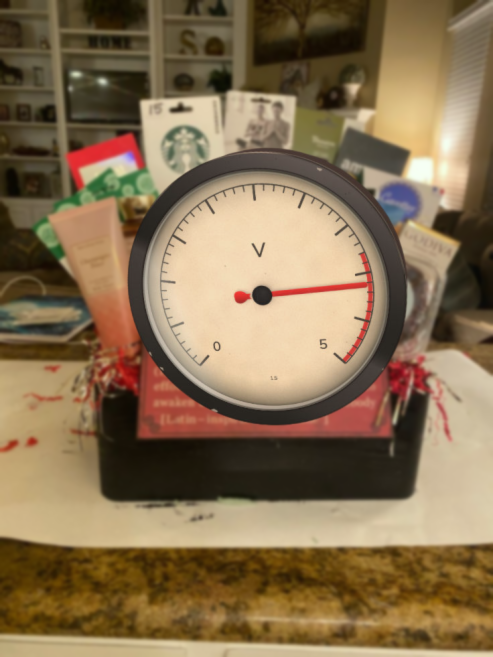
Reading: 4.1
